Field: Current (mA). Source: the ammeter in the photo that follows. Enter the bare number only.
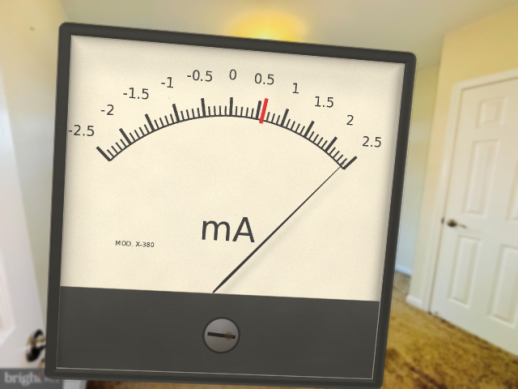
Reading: 2.4
